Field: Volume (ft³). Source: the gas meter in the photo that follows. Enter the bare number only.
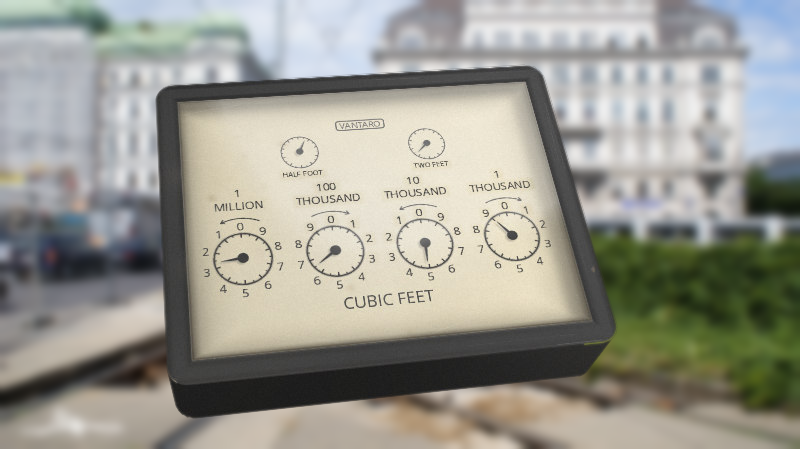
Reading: 264900
